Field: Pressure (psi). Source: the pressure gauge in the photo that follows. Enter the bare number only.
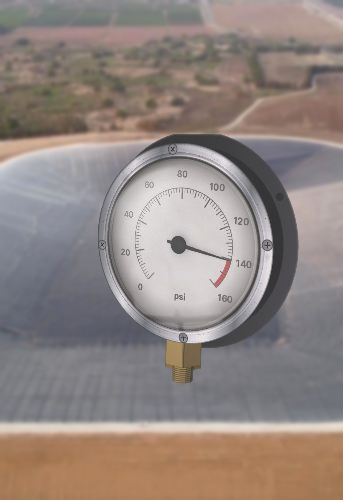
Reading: 140
